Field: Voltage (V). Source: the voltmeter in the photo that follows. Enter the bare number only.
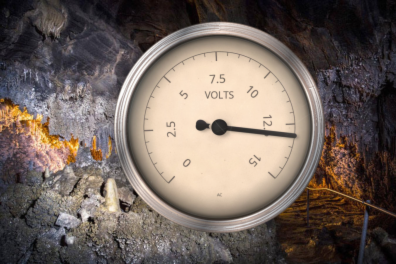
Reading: 13
